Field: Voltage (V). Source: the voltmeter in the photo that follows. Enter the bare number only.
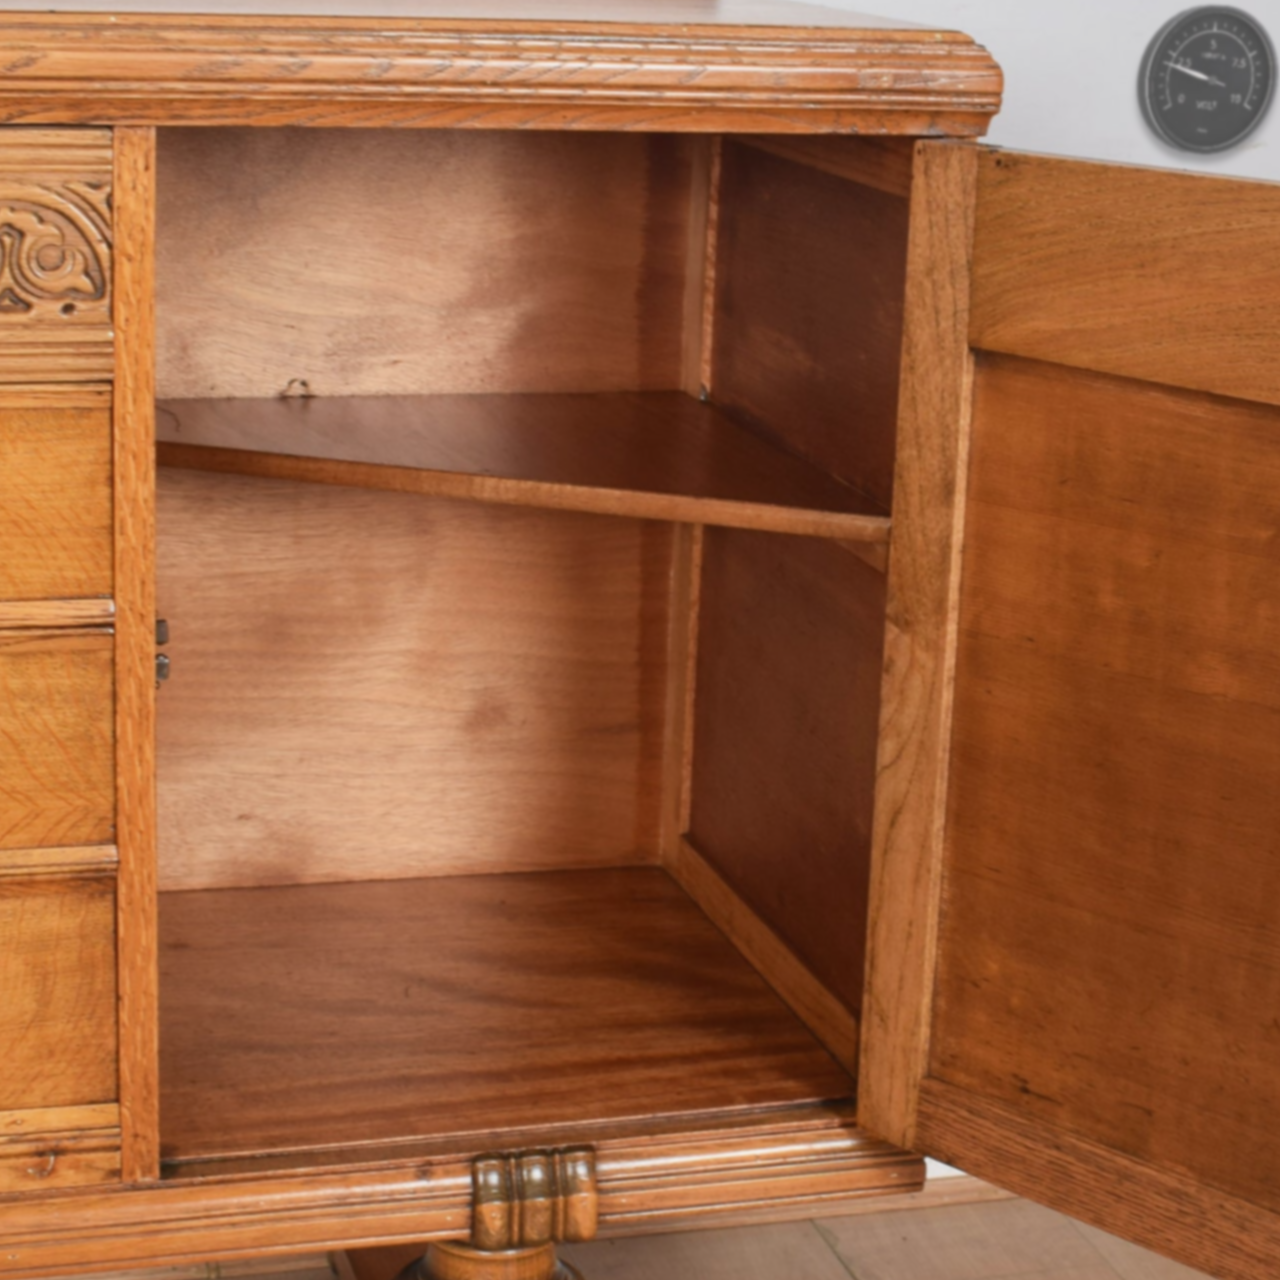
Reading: 2
